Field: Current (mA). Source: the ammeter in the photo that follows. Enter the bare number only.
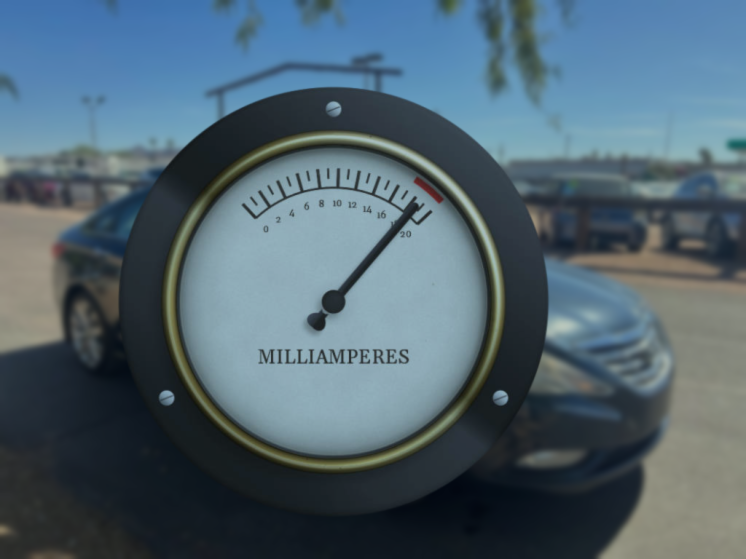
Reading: 18.5
